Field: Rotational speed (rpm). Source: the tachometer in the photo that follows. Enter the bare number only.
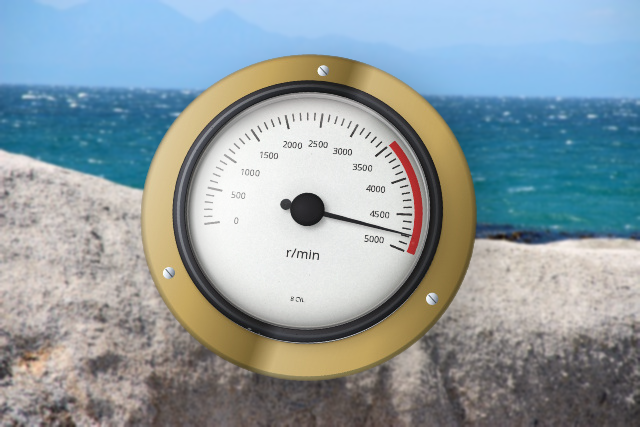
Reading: 4800
